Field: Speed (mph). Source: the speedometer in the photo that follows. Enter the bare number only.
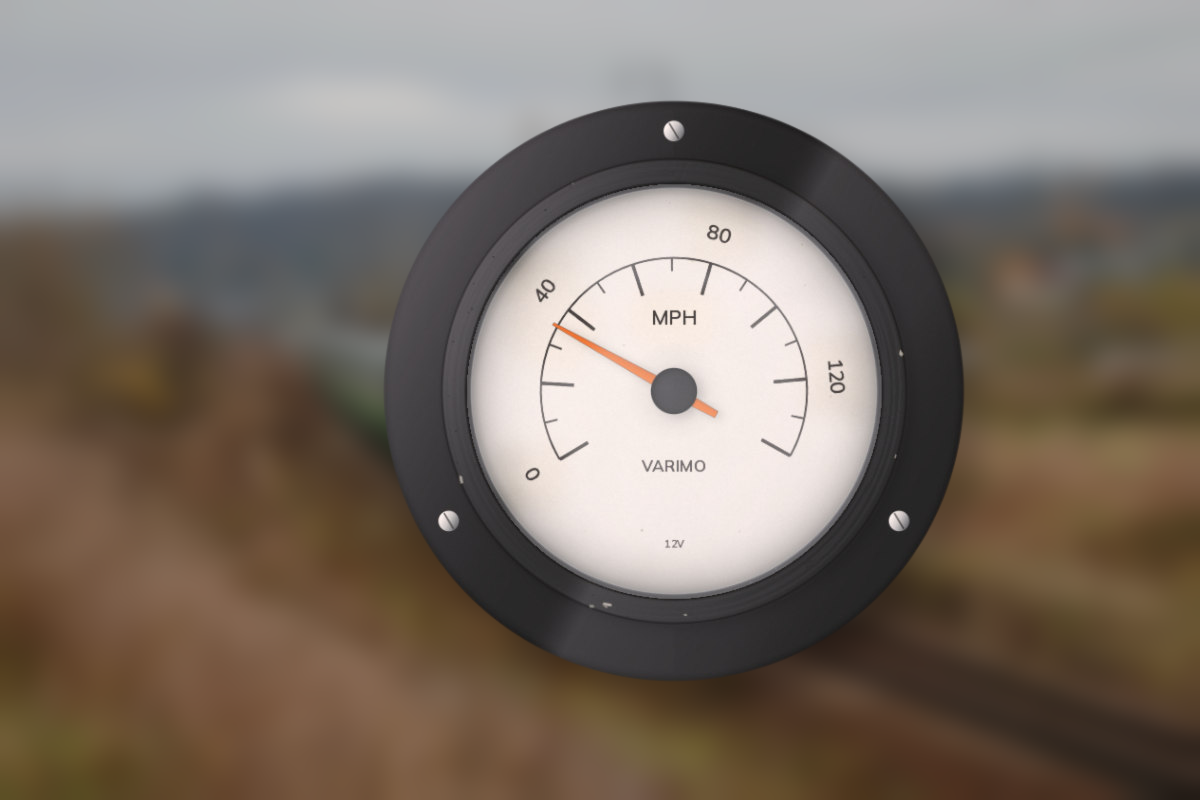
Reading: 35
